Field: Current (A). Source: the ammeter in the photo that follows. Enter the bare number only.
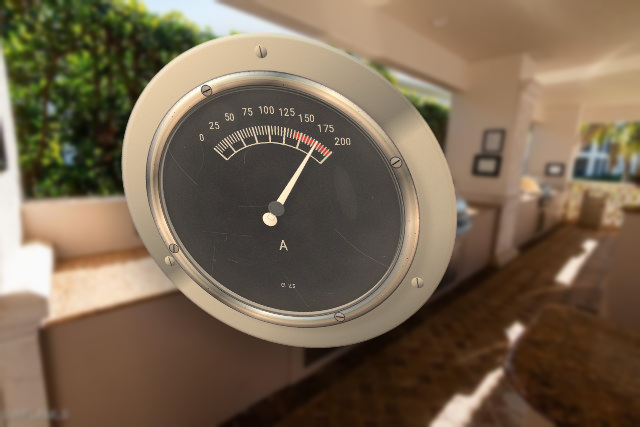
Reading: 175
